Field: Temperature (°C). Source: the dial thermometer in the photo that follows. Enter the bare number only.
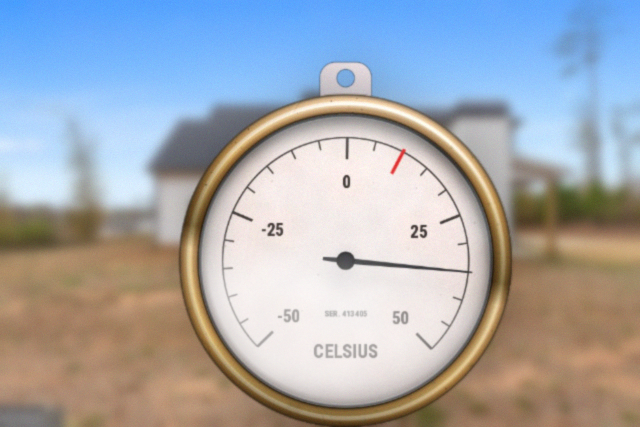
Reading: 35
